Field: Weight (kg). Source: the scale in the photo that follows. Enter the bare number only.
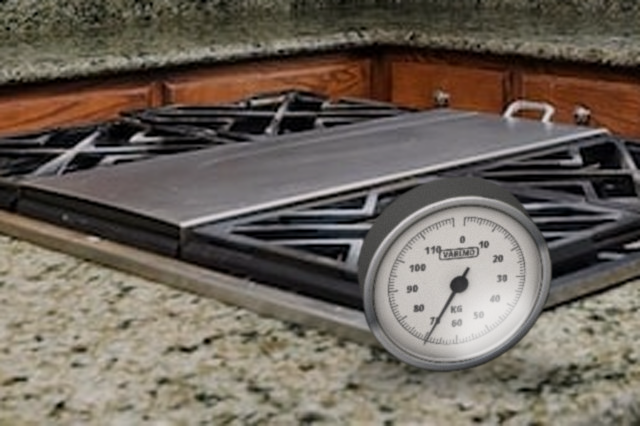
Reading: 70
